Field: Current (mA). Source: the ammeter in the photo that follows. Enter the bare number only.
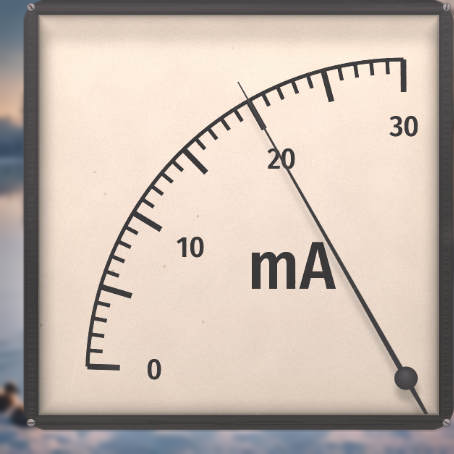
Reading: 20
